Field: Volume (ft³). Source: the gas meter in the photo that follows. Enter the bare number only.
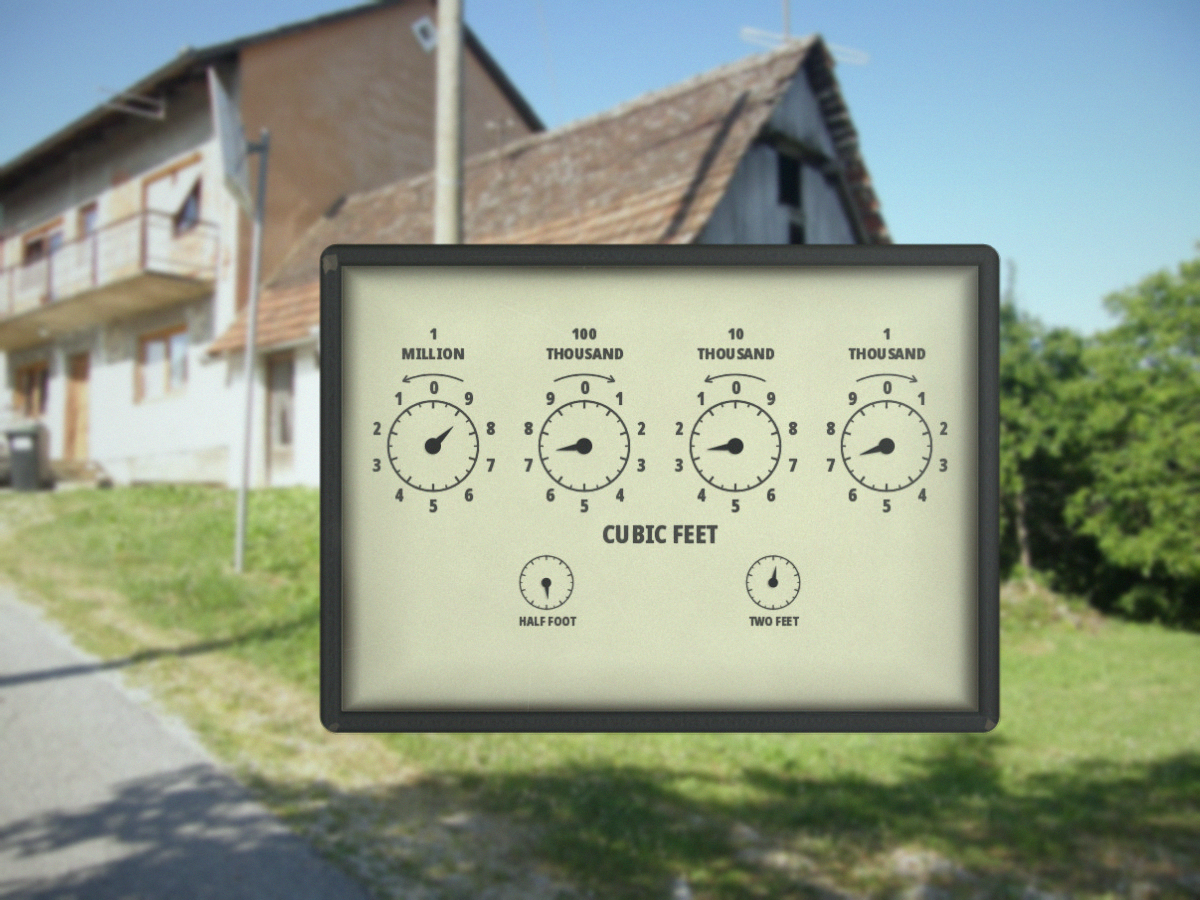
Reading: 872700
